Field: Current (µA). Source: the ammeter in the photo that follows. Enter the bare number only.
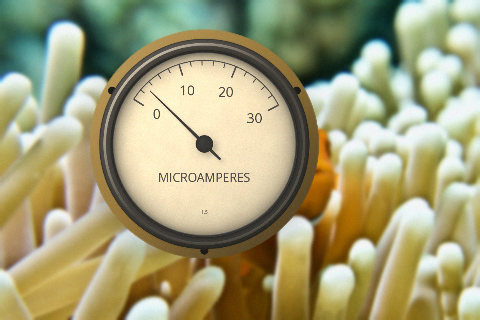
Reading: 3
